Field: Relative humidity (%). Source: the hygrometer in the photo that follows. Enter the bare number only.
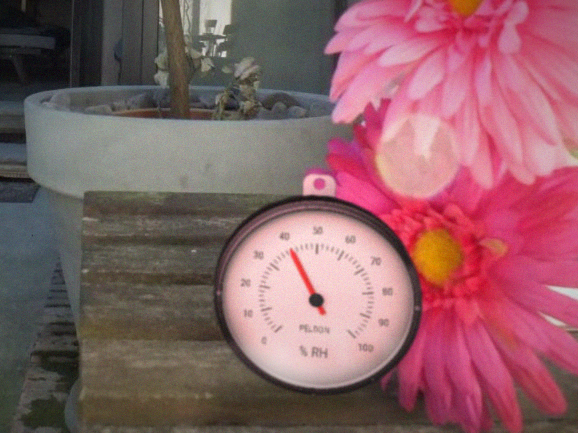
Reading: 40
